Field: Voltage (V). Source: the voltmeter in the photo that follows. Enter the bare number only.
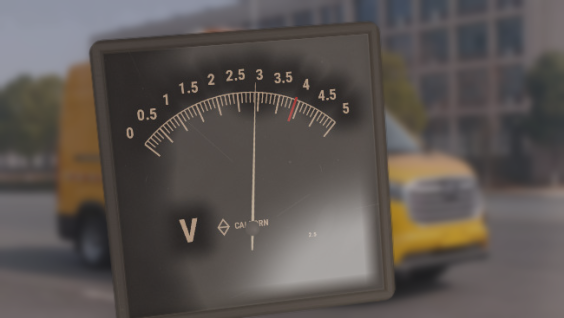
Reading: 2.9
